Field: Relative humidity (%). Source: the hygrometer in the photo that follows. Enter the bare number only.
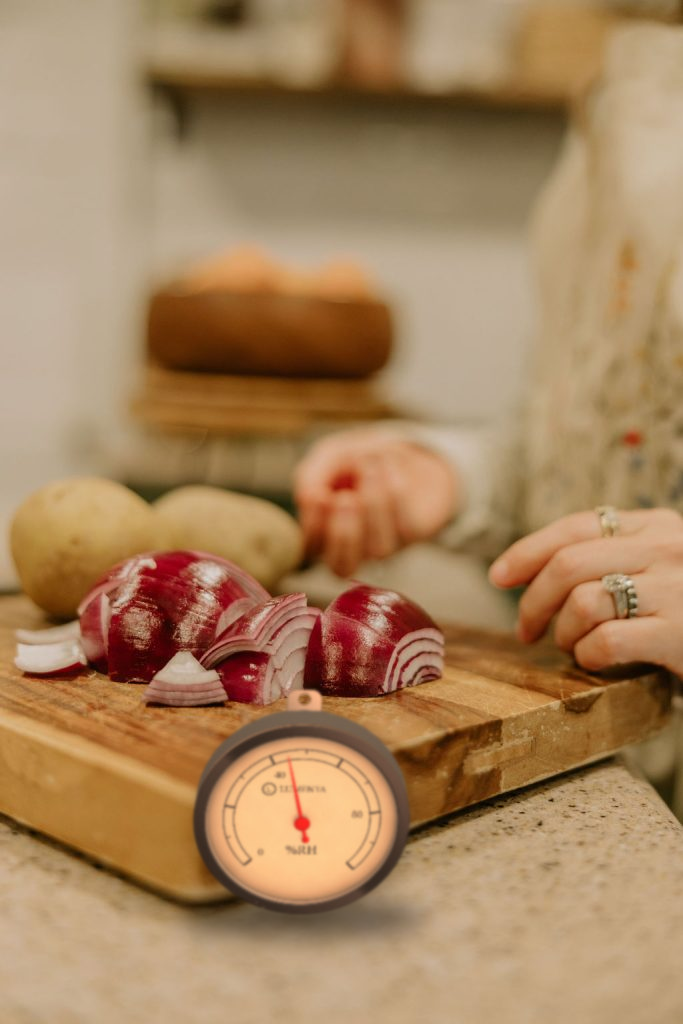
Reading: 45
